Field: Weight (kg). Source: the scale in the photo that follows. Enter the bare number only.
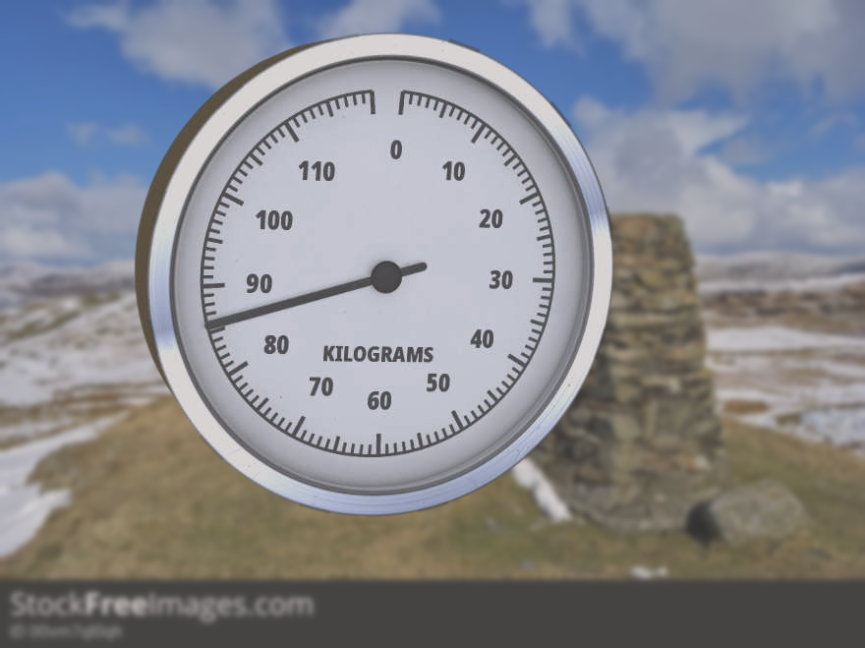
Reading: 86
